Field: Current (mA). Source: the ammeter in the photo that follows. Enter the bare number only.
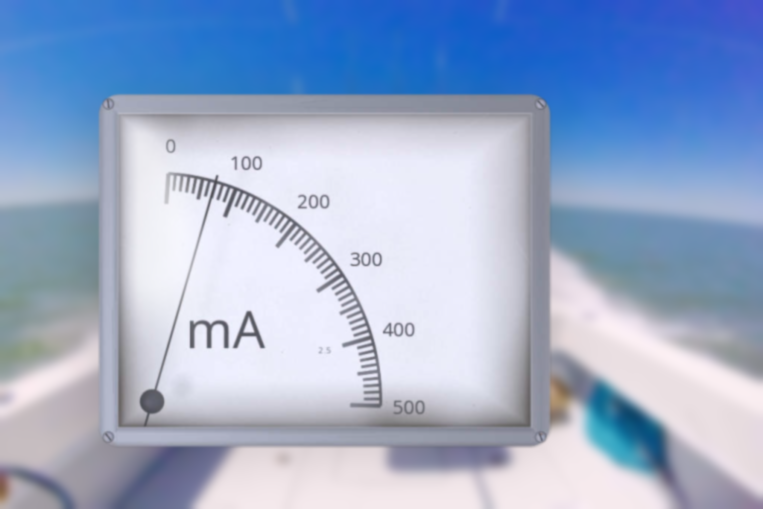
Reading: 70
